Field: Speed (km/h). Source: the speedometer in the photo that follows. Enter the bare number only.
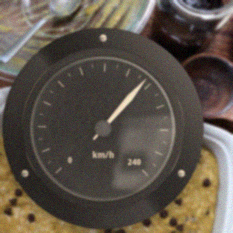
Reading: 155
